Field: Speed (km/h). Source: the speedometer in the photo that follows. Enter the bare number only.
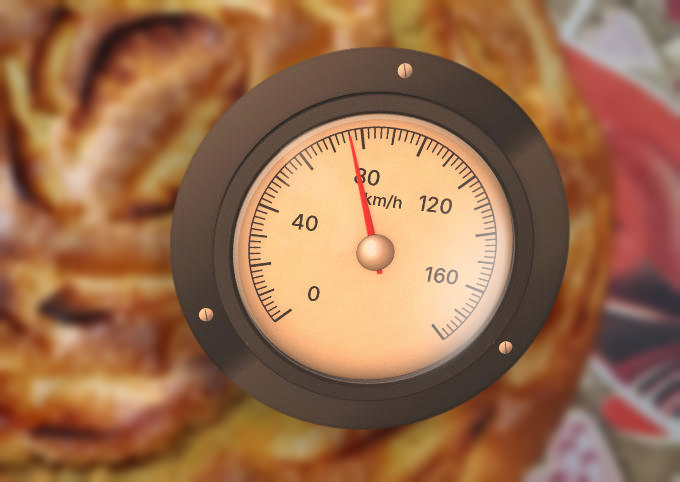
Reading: 76
